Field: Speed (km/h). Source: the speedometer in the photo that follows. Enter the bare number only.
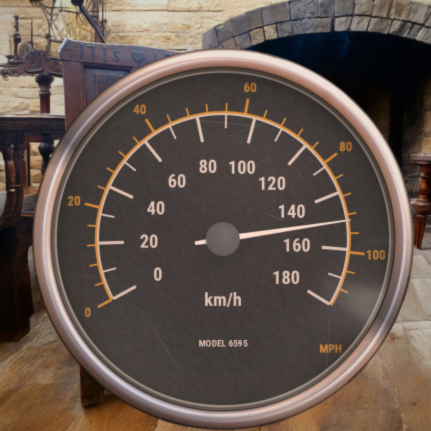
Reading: 150
